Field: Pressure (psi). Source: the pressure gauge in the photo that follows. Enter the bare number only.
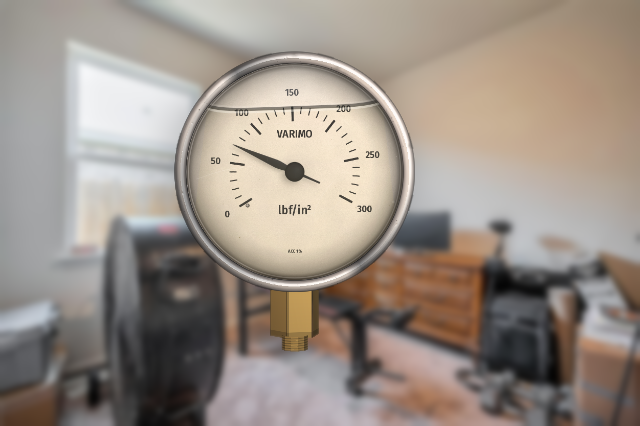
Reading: 70
